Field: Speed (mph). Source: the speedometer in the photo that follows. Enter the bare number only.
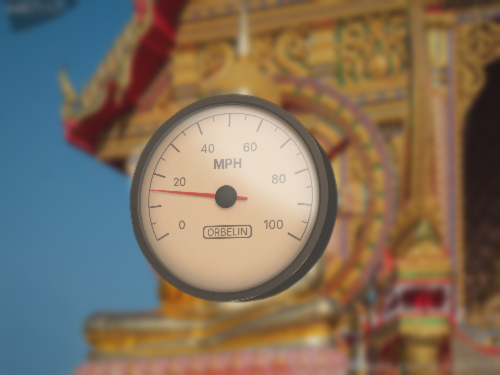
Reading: 15
